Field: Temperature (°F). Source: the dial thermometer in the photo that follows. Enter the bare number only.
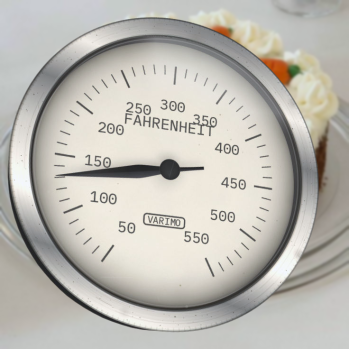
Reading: 130
